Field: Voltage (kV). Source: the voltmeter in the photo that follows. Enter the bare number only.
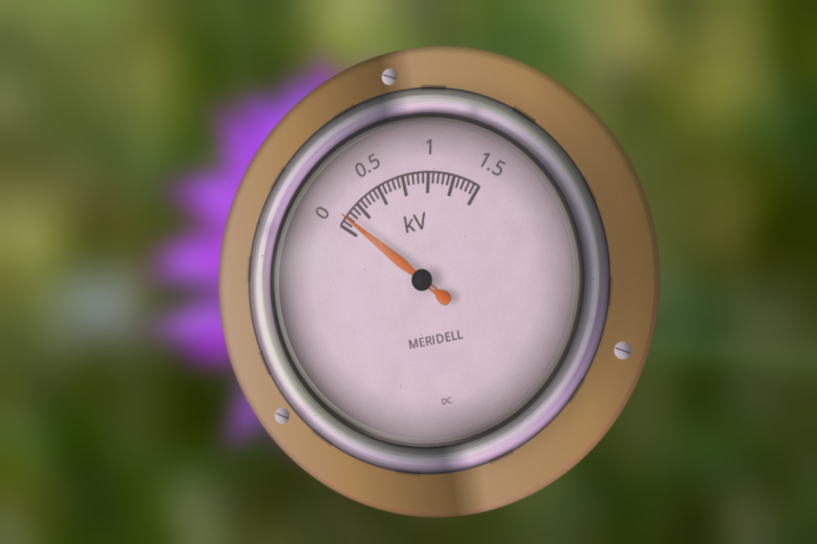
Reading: 0.1
